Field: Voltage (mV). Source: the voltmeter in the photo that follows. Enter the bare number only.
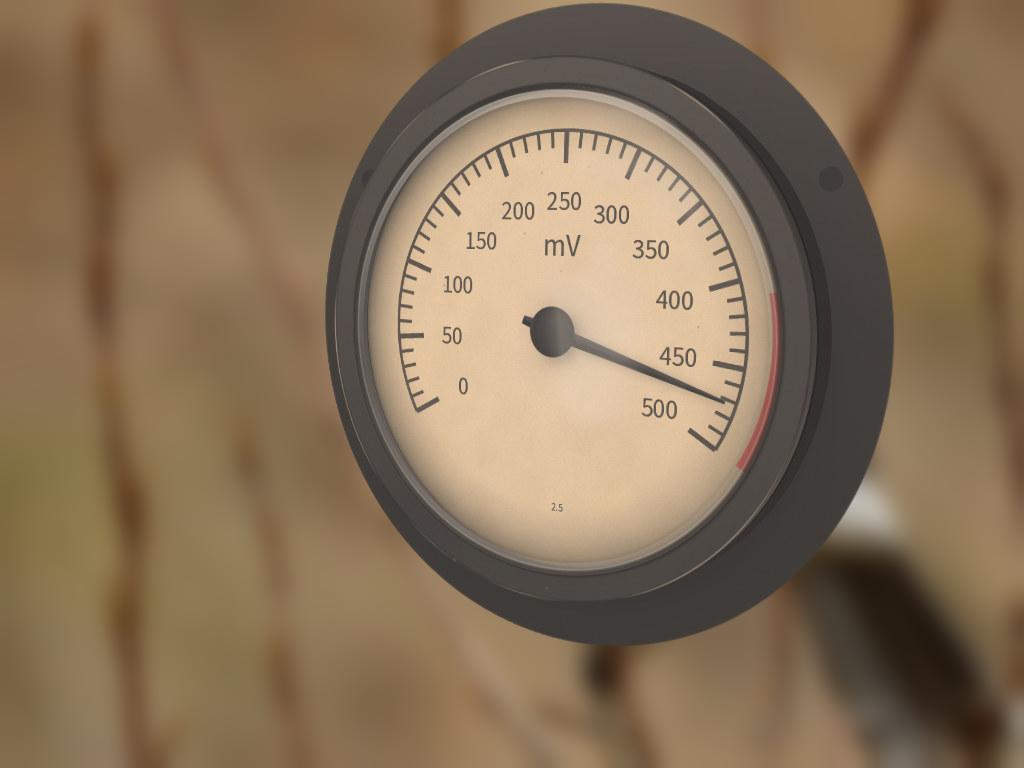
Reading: 470
